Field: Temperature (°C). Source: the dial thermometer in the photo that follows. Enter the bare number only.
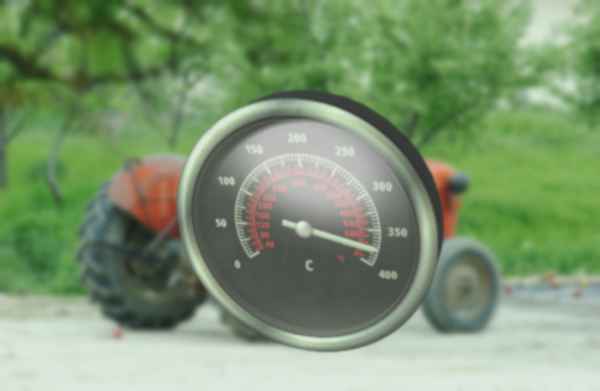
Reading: 375
